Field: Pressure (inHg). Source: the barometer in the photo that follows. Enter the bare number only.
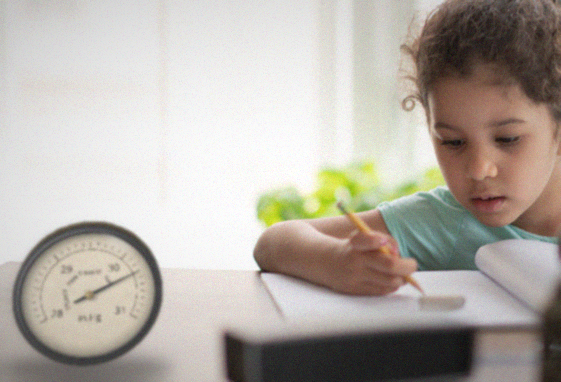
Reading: 30.3
